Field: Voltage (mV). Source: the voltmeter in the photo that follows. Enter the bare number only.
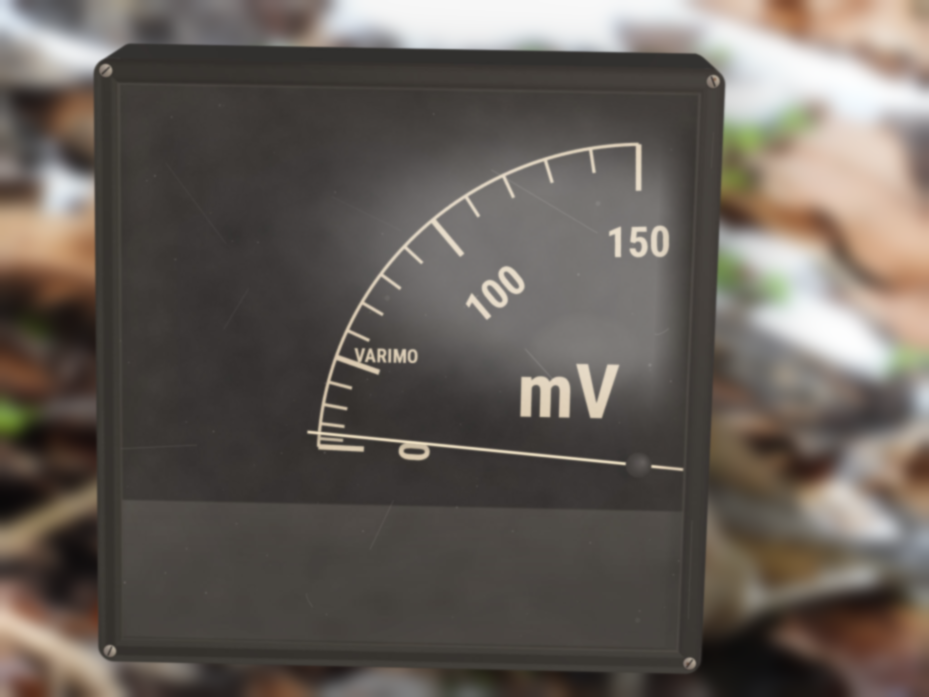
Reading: 15
